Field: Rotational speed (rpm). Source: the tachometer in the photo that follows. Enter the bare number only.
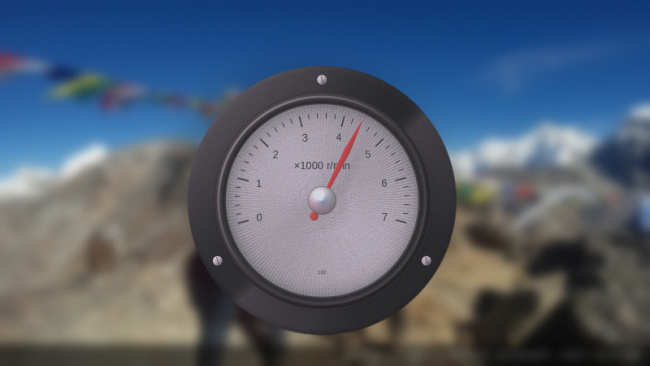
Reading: 4400
